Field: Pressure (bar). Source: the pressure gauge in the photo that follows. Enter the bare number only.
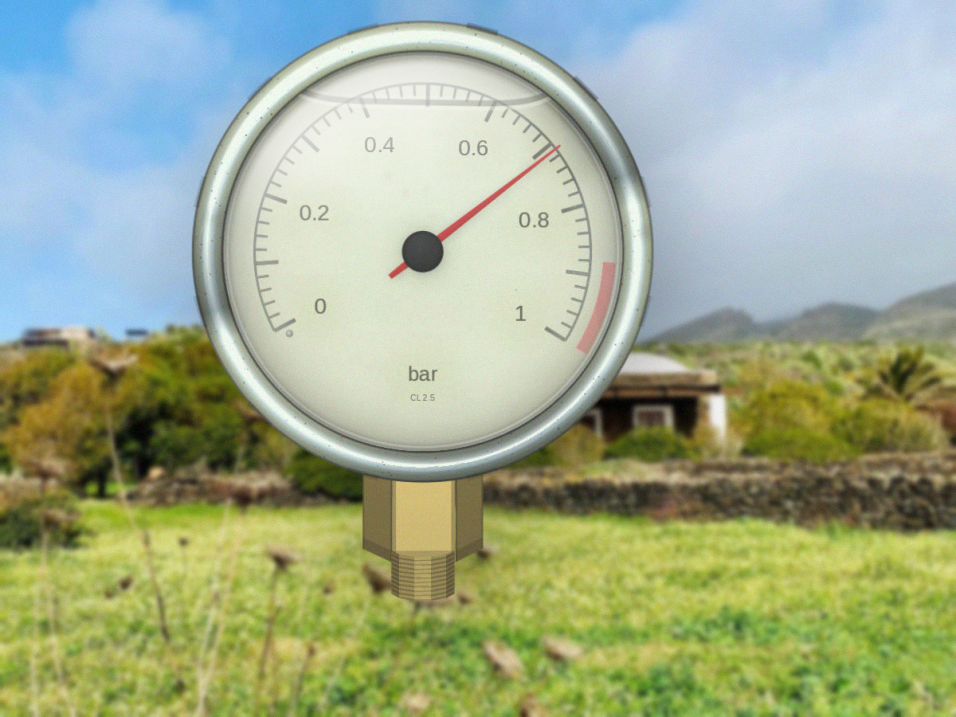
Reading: 0.71
